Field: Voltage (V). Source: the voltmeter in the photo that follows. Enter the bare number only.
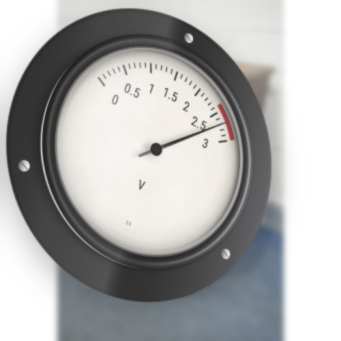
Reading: 2.7
